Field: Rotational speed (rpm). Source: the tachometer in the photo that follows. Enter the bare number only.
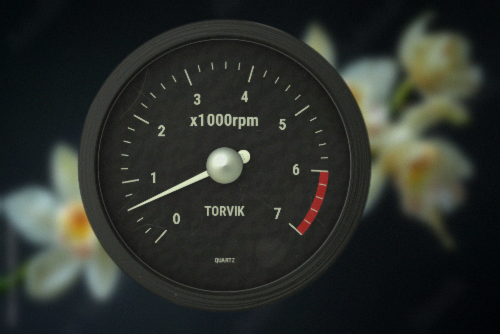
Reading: 600
